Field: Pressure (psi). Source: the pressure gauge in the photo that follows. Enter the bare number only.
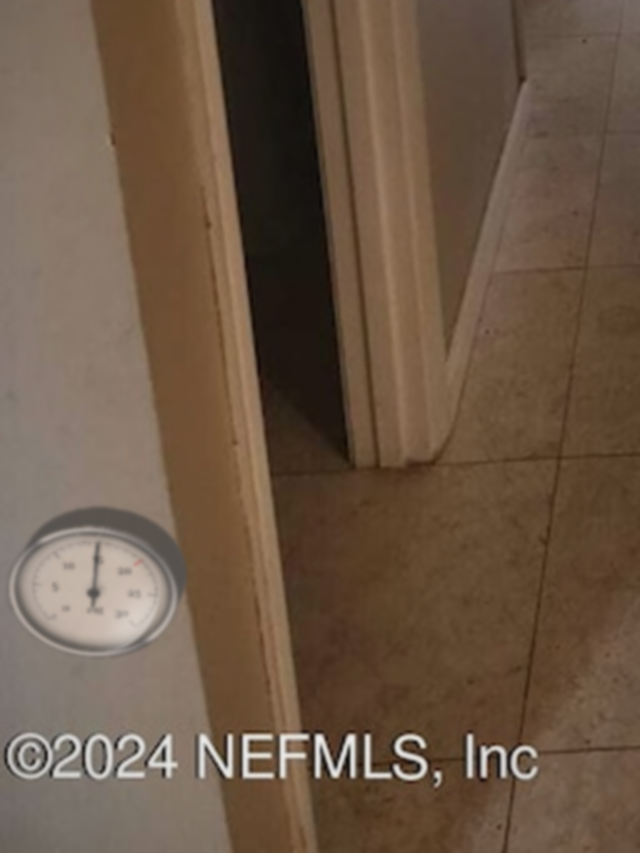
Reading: 15
